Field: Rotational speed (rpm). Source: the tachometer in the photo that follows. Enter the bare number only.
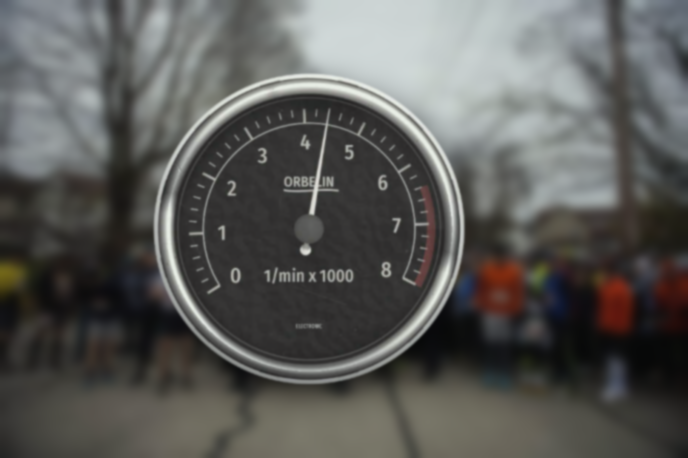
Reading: 4400
